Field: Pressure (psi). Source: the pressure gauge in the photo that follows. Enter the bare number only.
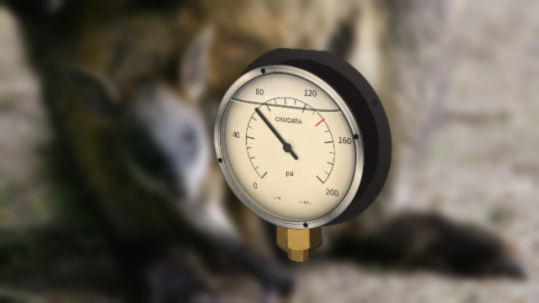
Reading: 70
